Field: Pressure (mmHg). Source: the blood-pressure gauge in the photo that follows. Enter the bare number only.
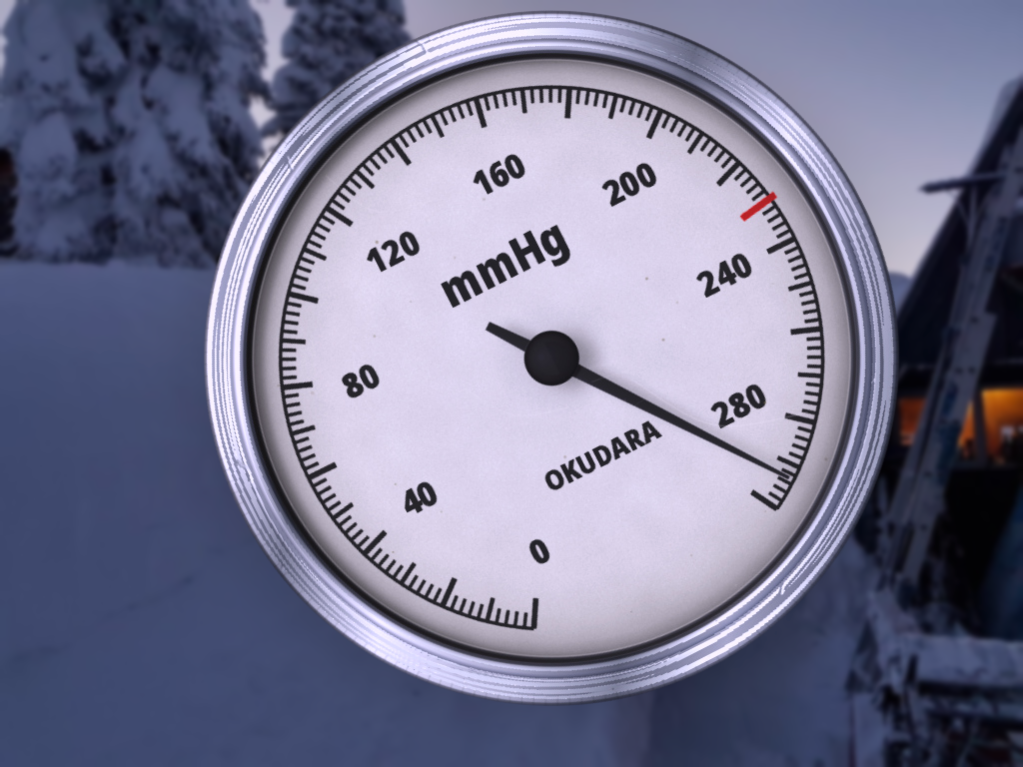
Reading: 293
